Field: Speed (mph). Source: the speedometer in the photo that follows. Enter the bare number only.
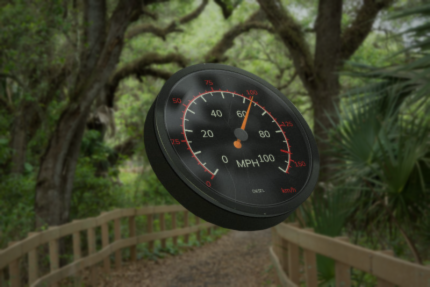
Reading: 62.5
